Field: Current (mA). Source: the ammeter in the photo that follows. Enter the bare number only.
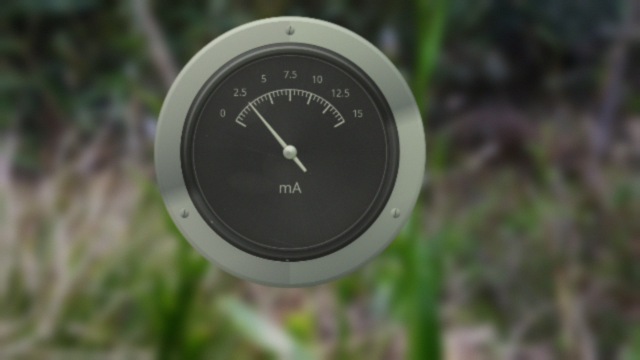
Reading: 2.5
